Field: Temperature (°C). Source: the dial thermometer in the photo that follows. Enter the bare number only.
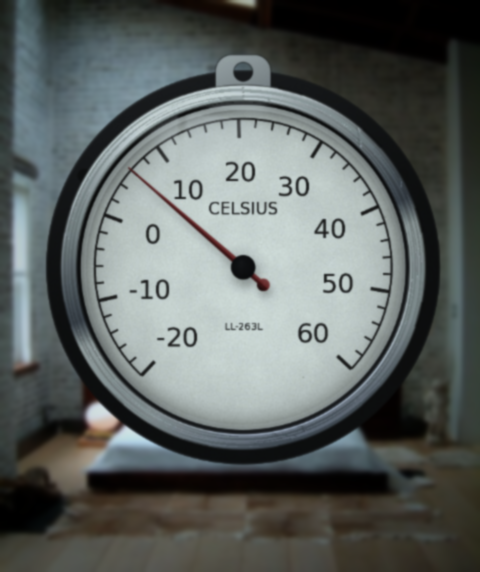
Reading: 6
